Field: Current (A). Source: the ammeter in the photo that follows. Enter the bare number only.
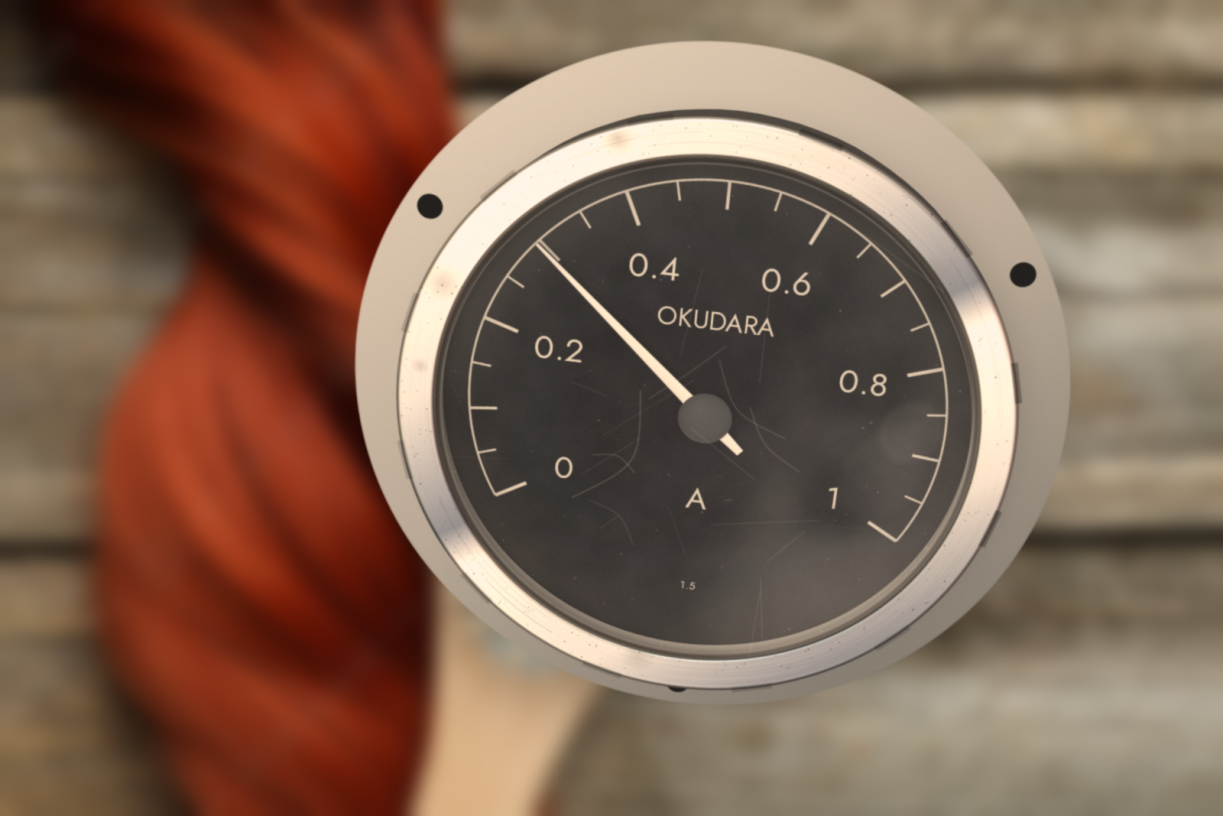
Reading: 0.3
